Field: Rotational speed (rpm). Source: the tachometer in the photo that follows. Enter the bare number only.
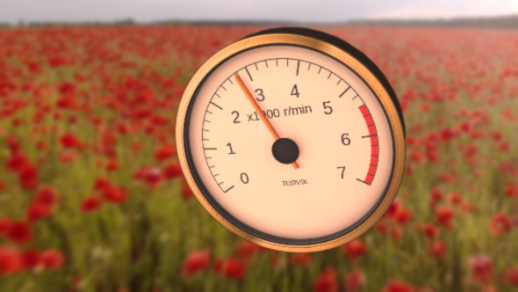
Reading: 2800
